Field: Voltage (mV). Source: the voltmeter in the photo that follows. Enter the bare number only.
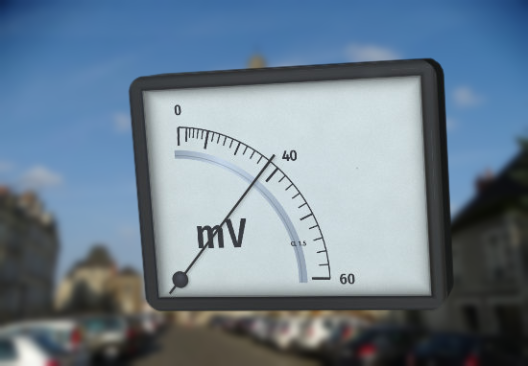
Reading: 38
